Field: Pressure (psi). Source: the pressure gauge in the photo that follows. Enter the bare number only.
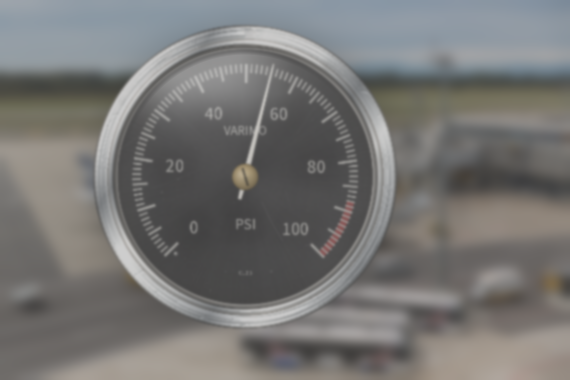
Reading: 55
